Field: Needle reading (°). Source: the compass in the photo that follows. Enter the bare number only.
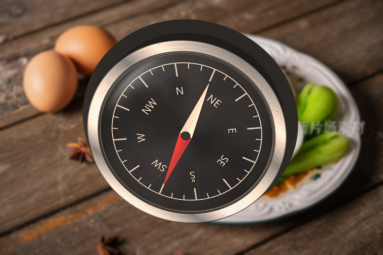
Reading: 210
